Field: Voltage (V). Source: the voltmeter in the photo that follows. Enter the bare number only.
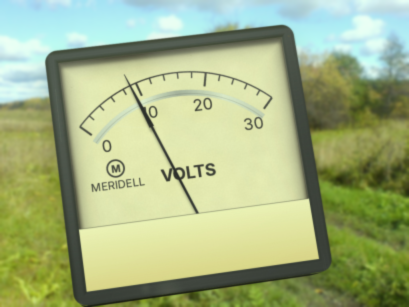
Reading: 9
